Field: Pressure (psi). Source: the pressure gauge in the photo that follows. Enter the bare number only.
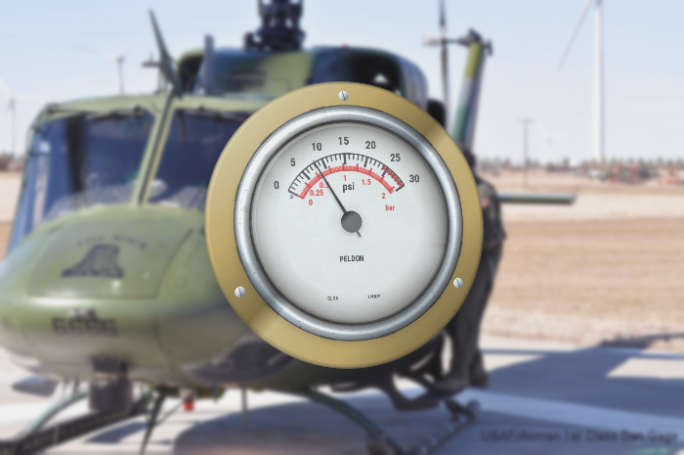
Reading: 8
